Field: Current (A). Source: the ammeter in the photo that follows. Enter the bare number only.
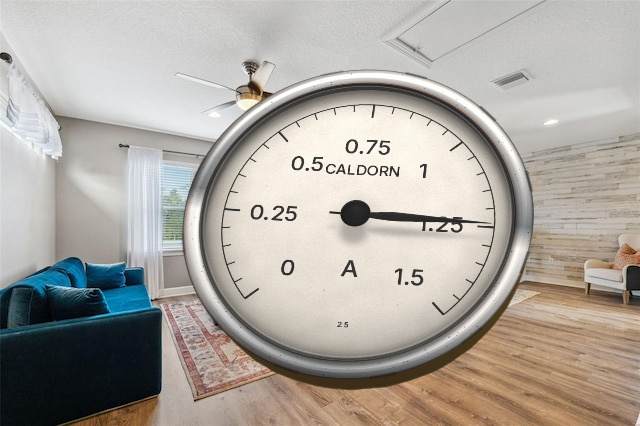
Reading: 1.25
